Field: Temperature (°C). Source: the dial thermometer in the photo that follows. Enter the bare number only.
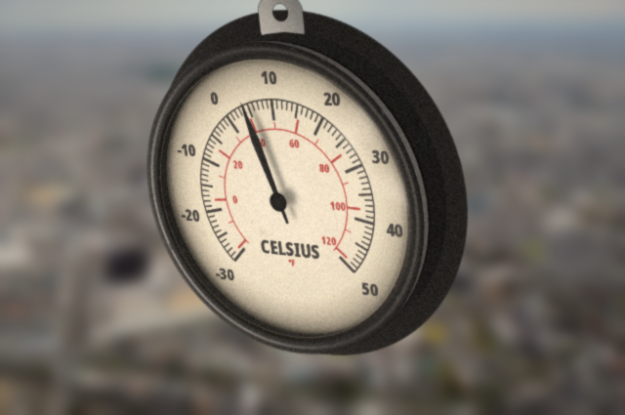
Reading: 5
